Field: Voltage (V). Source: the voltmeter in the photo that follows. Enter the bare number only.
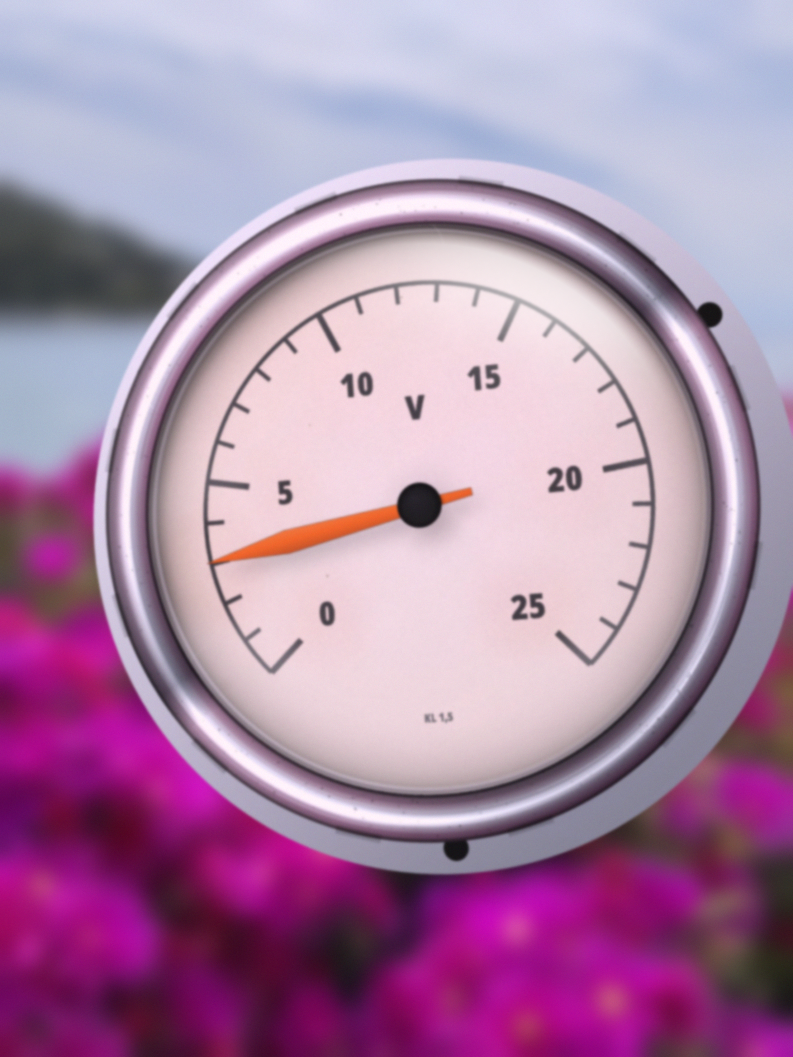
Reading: 3
